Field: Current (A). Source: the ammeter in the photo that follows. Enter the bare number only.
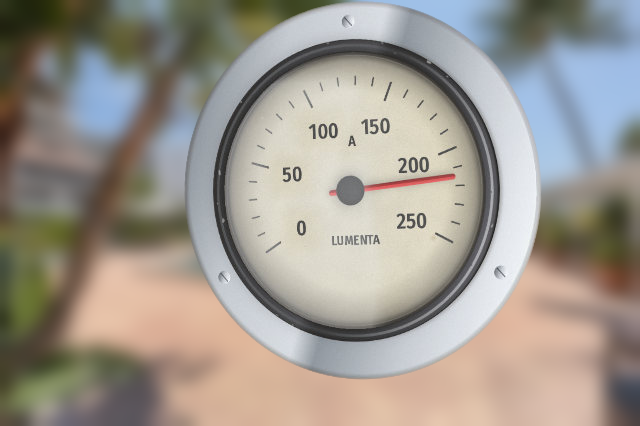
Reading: 215
